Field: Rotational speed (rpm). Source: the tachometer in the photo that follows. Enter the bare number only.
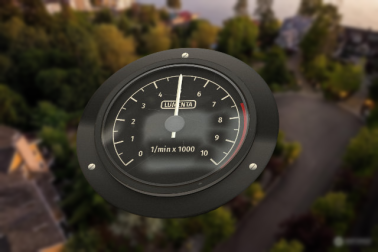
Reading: 5000
